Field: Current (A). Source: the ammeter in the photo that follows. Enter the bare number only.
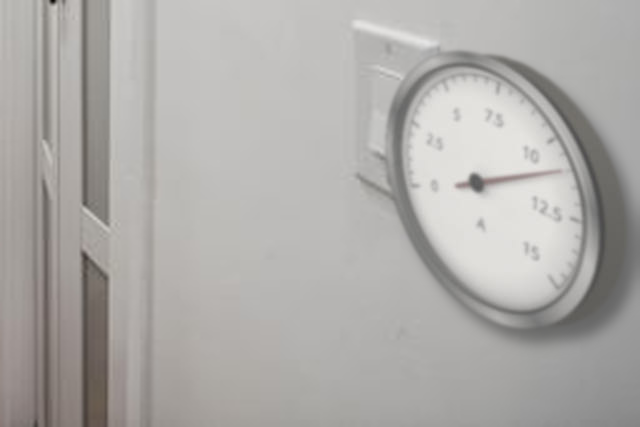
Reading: 11
